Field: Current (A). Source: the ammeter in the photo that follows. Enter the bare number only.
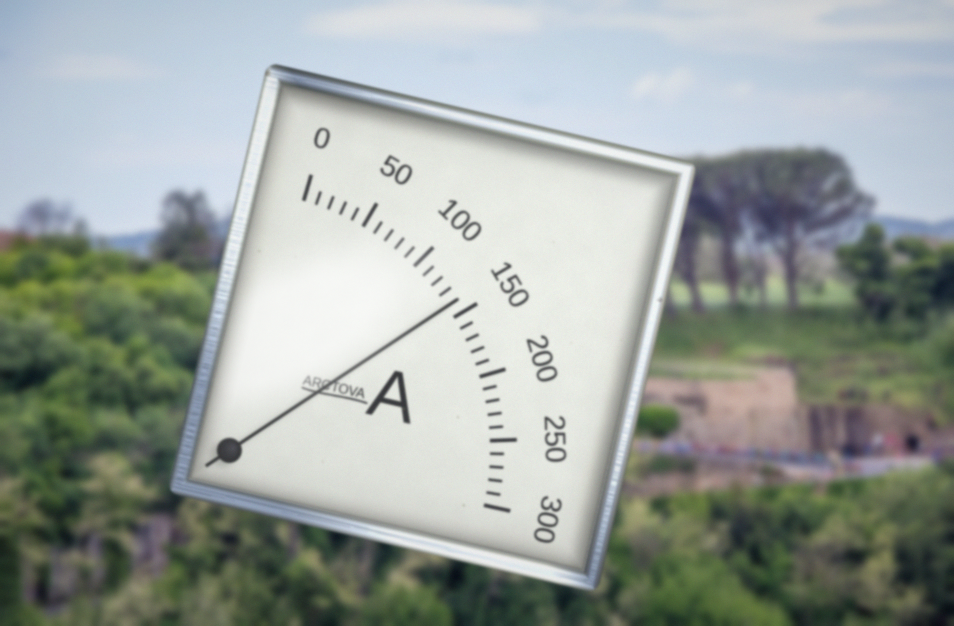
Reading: 140
